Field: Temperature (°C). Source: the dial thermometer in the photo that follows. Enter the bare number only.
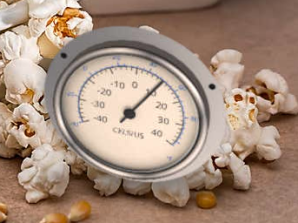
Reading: 10
